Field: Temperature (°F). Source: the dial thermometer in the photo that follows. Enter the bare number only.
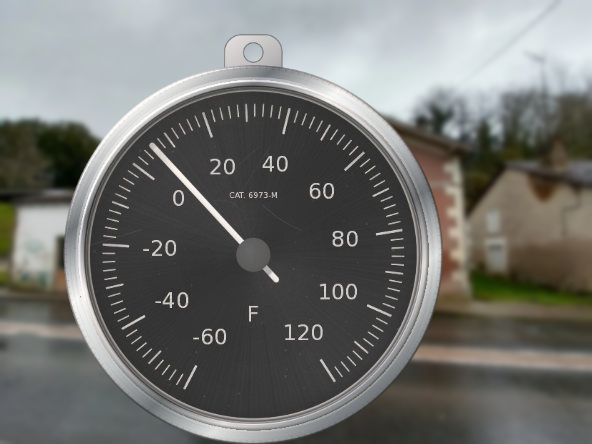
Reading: 6
